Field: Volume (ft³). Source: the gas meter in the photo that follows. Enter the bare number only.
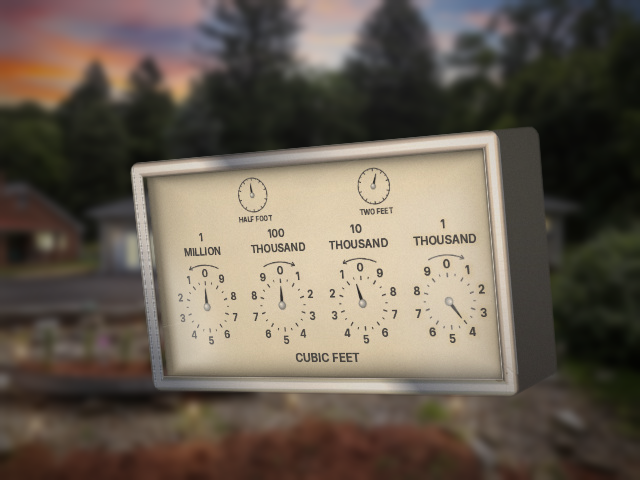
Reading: 400
